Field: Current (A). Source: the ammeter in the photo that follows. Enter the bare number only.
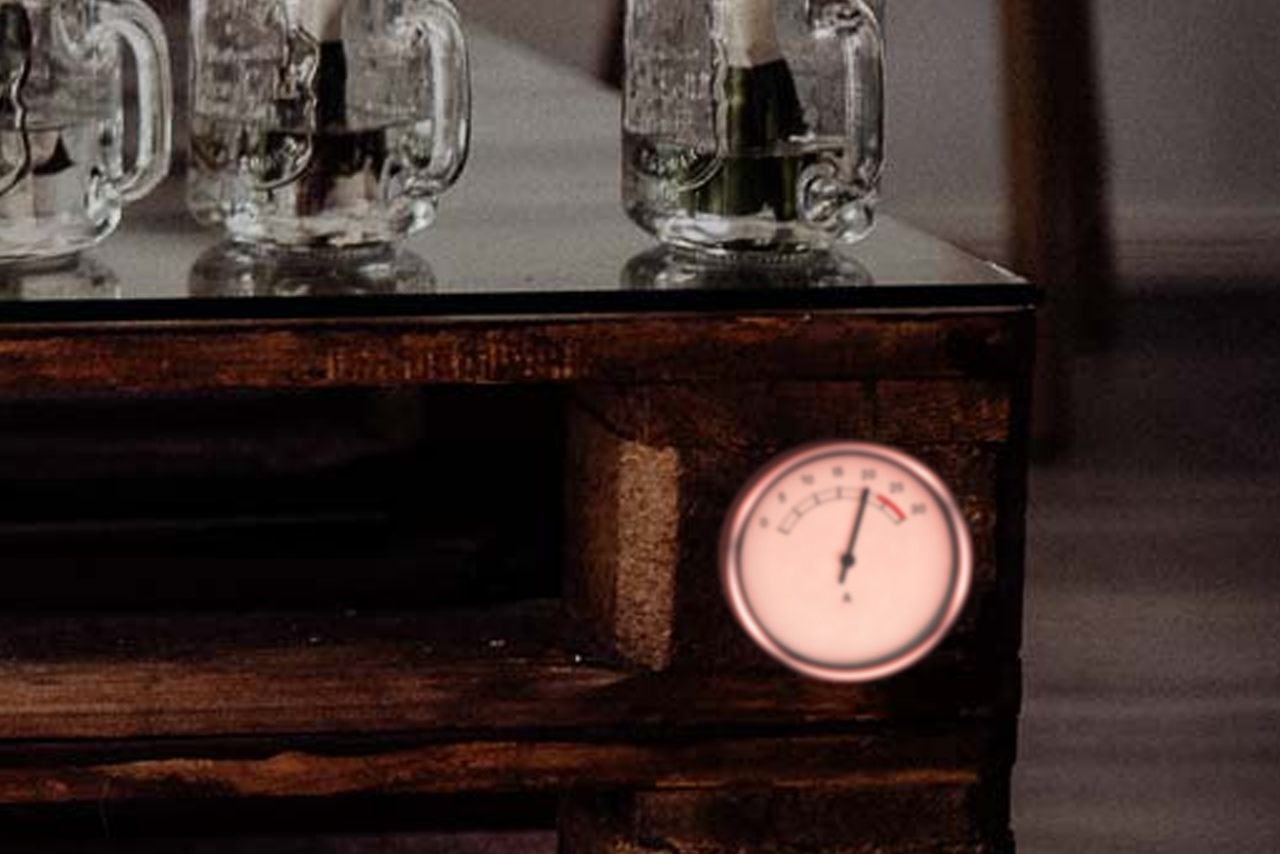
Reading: 20
